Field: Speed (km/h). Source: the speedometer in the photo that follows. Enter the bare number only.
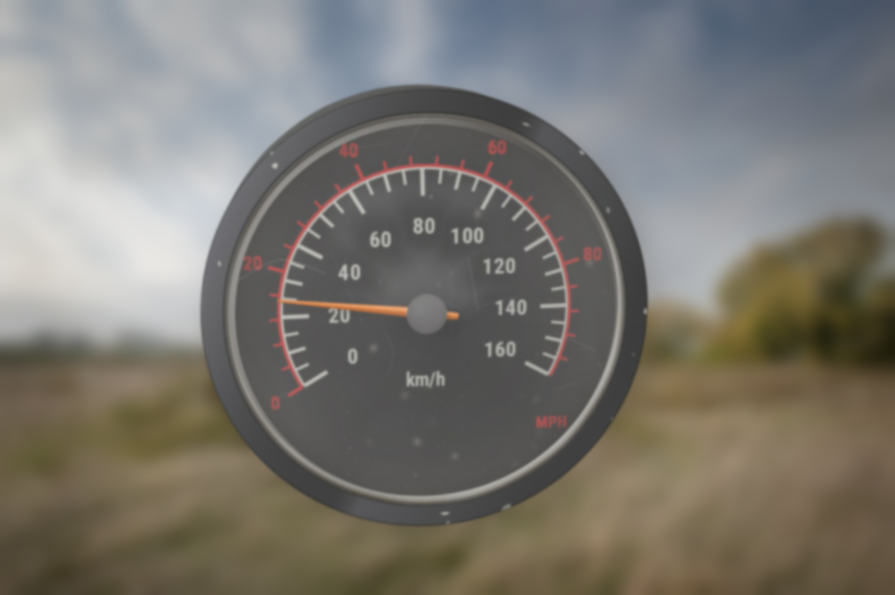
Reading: 25
